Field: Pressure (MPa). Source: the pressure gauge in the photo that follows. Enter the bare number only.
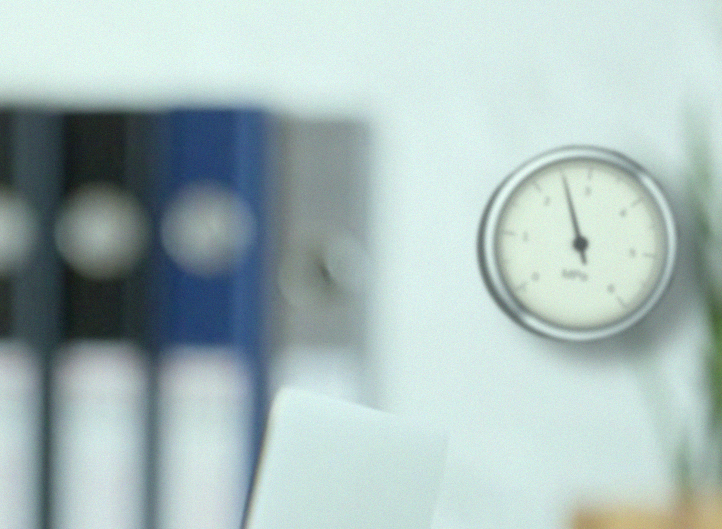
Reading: 2.5
